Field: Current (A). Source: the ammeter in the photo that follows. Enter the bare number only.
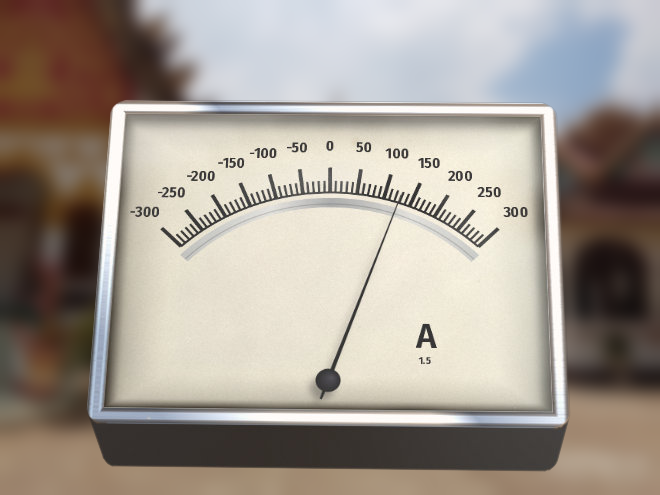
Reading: 130
